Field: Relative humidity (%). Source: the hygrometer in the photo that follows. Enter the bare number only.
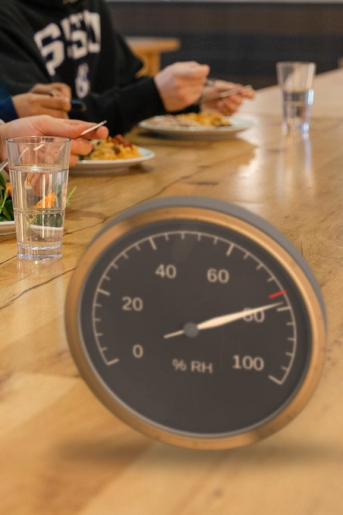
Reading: 78
